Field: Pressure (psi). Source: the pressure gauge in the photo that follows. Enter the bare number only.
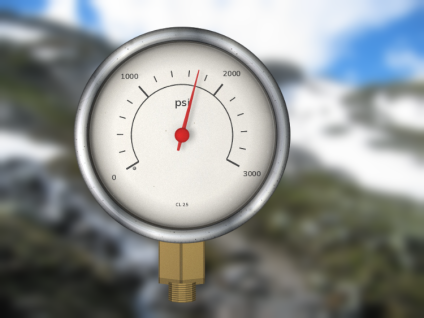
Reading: 1700
